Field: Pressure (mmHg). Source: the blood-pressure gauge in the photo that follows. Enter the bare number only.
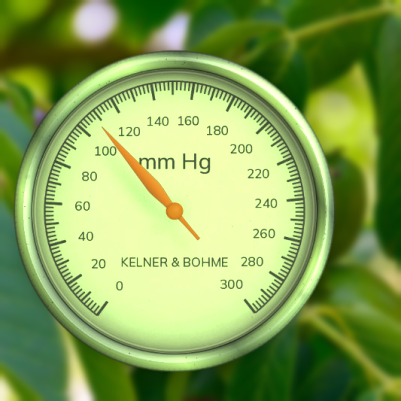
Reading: 108
